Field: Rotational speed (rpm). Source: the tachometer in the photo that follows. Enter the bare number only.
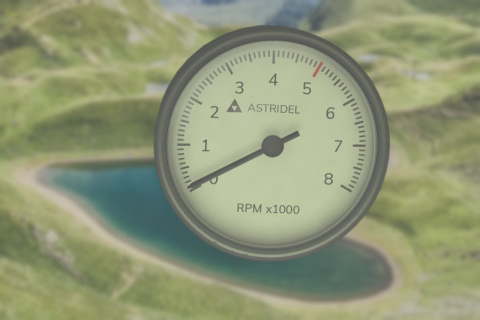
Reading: 100
